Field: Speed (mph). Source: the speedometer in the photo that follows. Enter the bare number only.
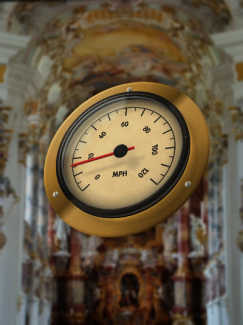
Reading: 15
